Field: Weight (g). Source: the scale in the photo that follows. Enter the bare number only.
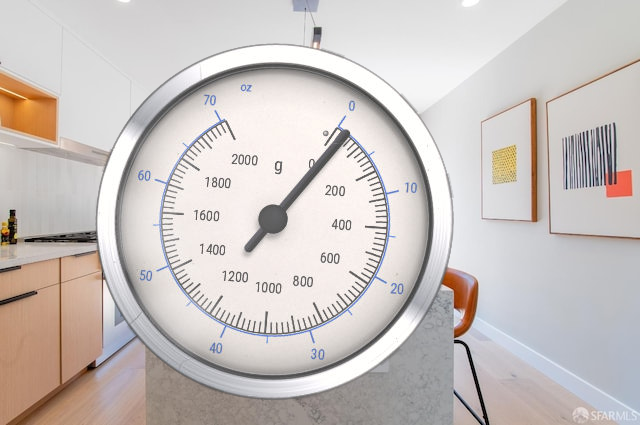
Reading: 40
